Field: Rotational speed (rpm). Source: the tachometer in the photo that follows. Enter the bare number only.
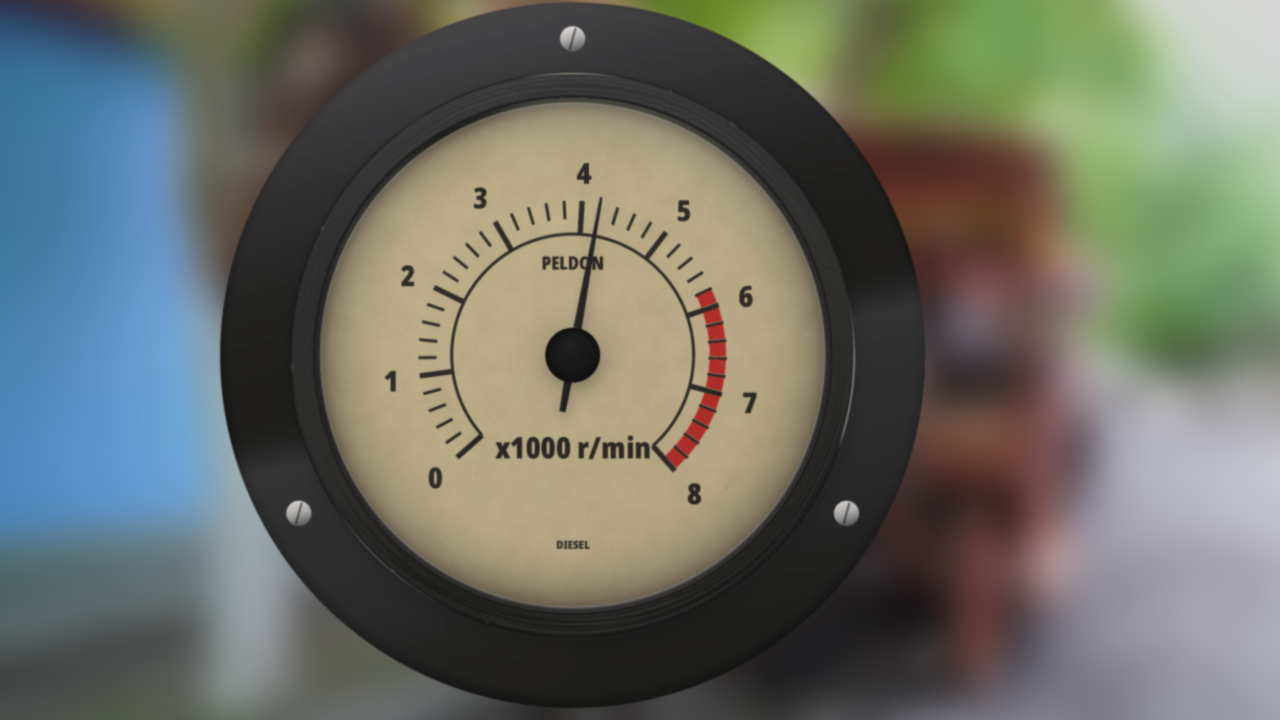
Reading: 4200
